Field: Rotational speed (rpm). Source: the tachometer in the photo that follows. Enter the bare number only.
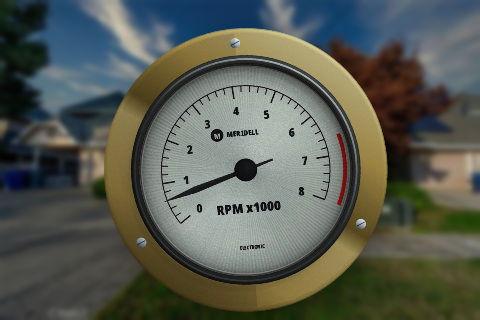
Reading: 600
